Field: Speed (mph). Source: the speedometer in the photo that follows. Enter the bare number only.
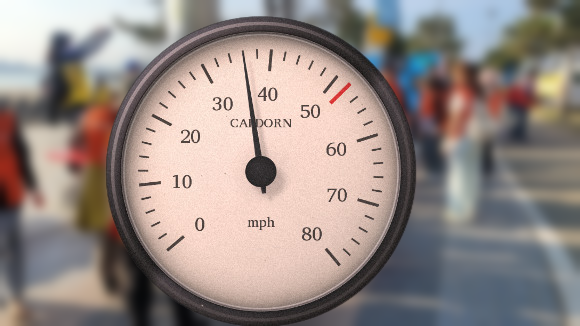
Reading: 36
